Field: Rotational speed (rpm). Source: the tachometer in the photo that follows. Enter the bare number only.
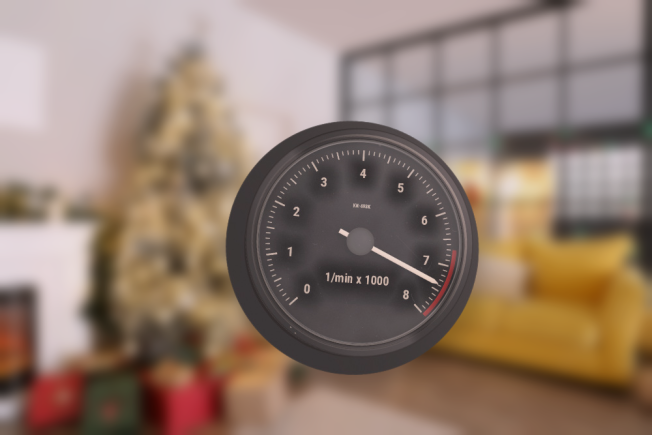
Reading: 7400
